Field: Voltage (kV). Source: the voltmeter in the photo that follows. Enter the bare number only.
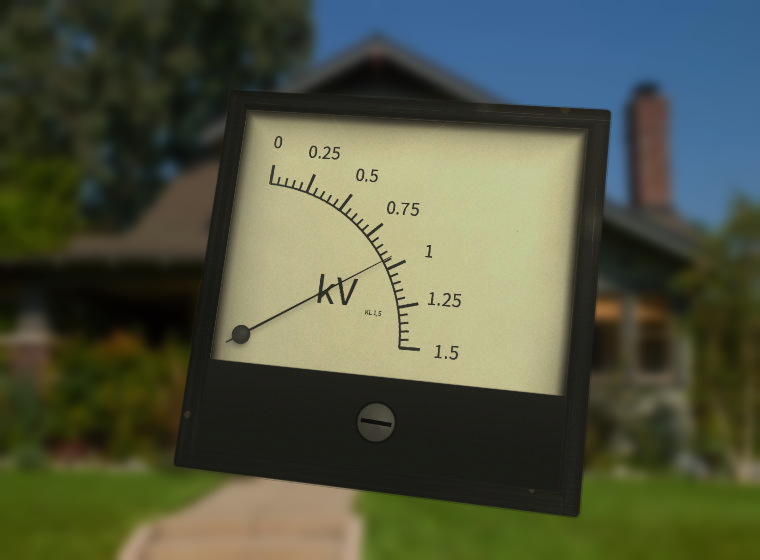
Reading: 0.95
